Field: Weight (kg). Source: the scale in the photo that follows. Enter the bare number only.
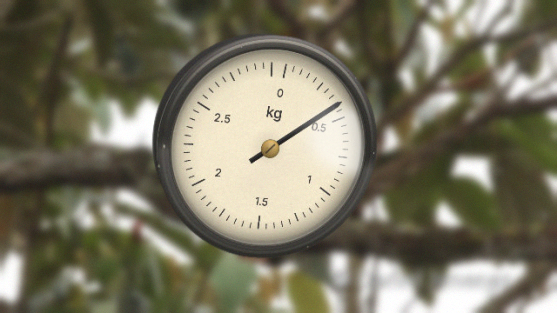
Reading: 0.4
